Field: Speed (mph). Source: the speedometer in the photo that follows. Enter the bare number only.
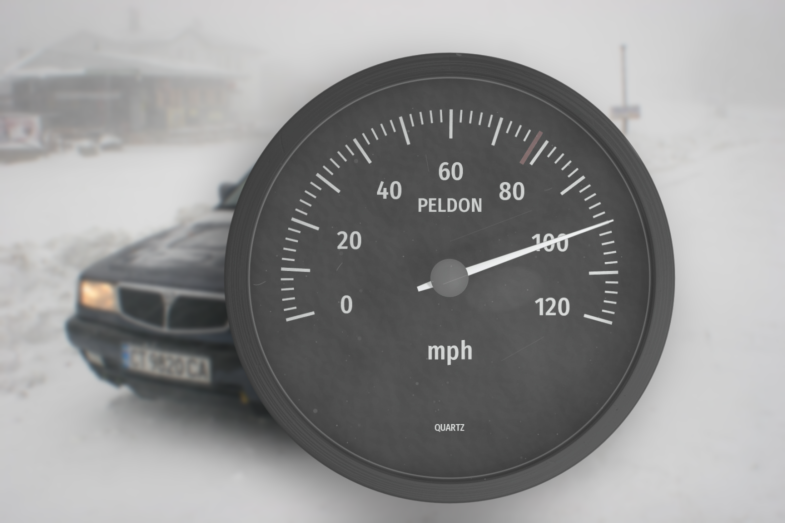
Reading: 100
